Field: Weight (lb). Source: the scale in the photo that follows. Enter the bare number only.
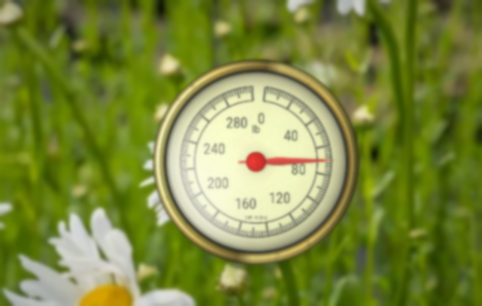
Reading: 70
